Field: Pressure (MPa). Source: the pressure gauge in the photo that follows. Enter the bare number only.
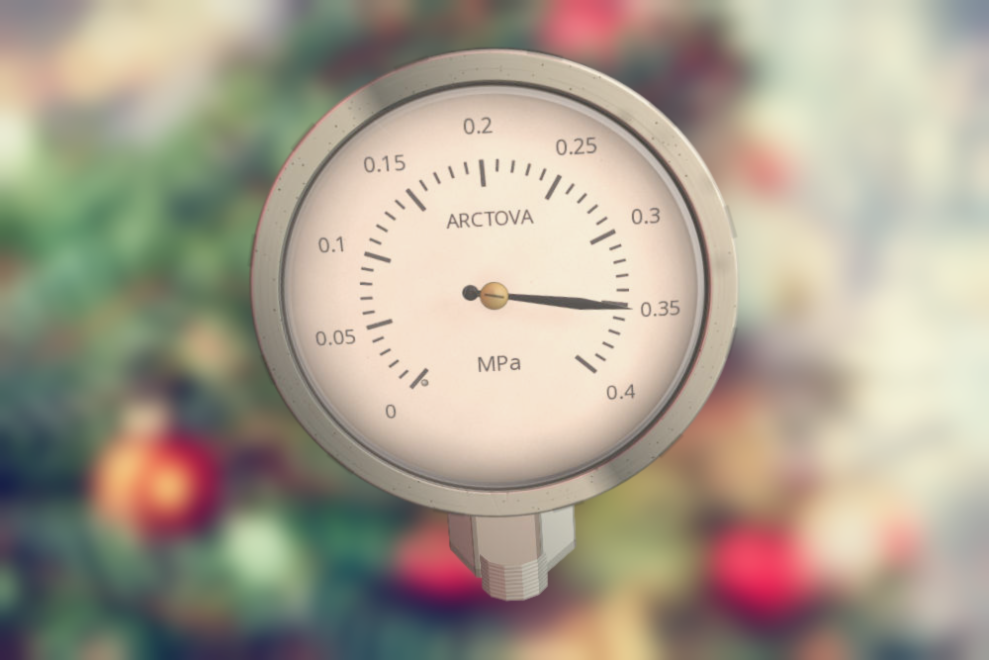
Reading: 0.35
